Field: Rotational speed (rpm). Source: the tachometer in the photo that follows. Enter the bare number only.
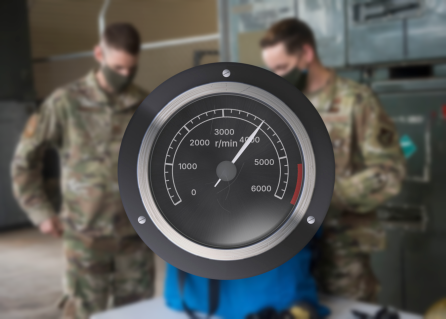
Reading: 4000
